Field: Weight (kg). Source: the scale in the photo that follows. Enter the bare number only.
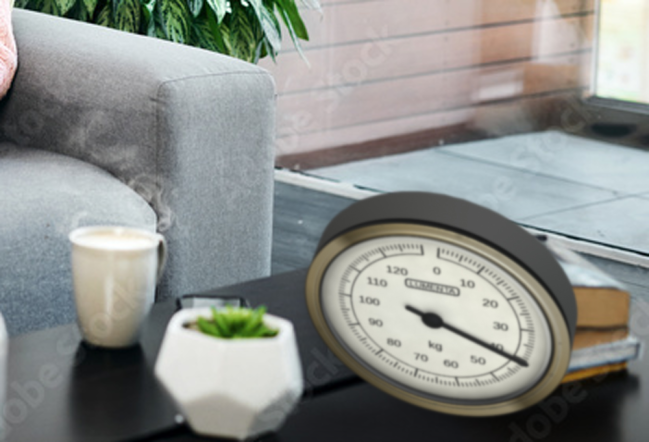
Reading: 40
